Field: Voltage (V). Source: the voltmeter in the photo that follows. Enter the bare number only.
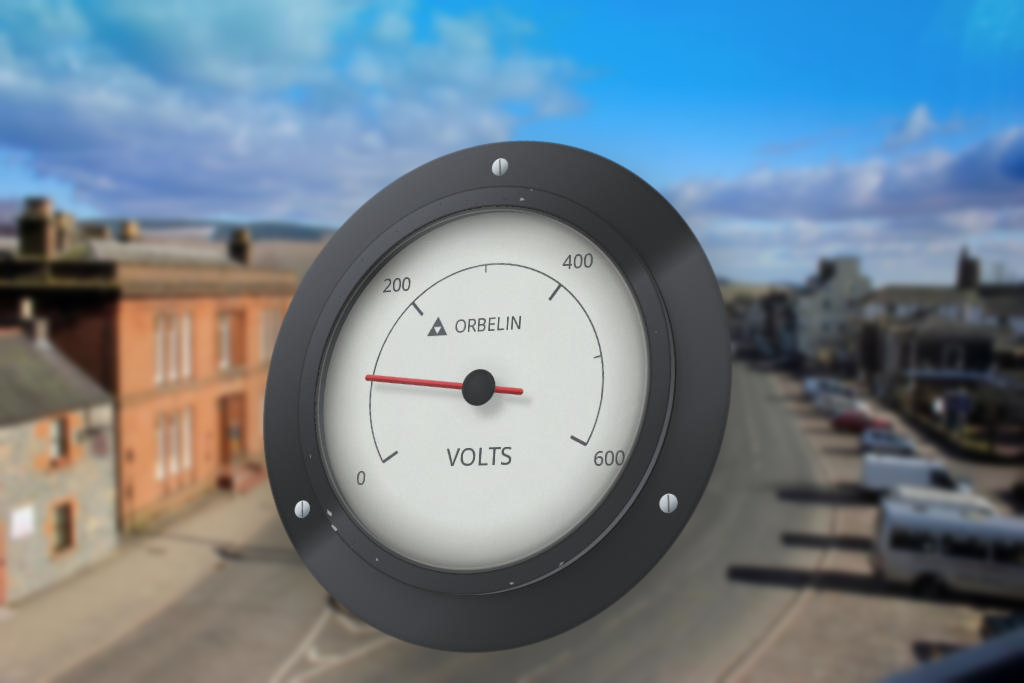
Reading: 100
